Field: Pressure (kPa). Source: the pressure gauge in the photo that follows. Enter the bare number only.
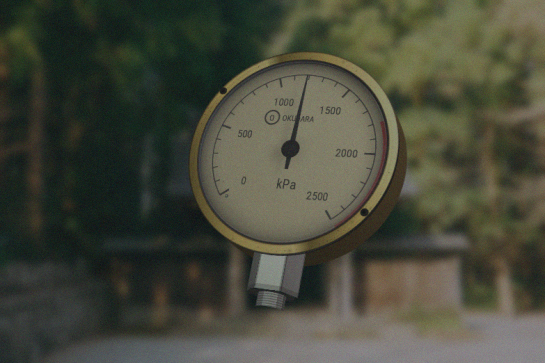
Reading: 1200
